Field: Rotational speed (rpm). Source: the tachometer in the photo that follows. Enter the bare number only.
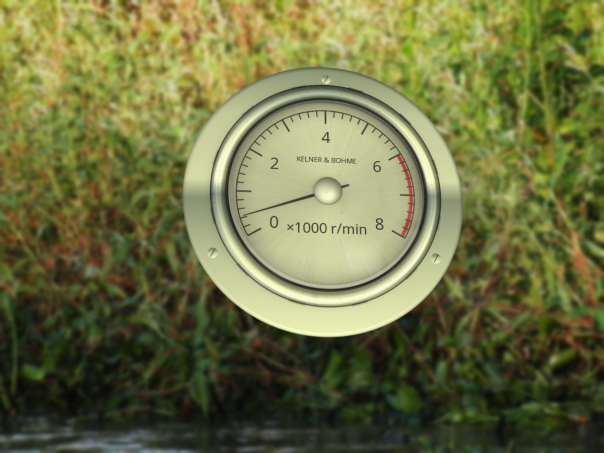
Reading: 400
